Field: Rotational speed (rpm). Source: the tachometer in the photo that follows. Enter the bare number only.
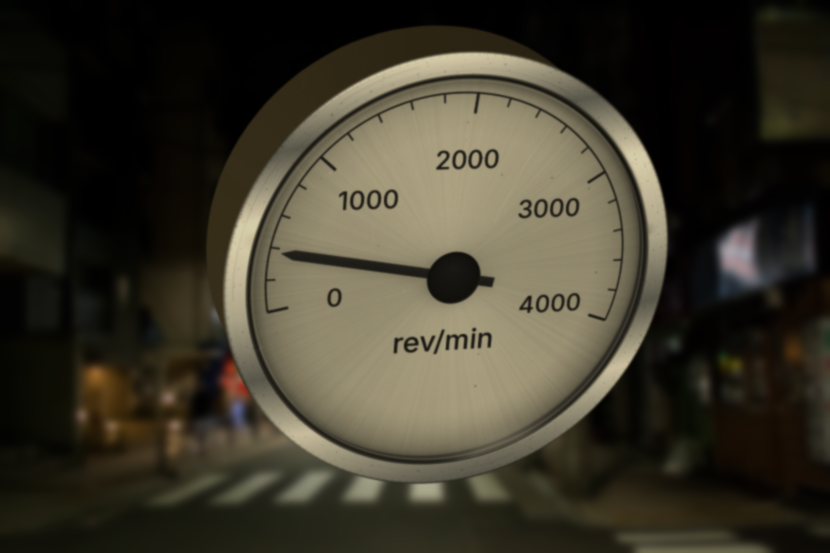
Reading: 400
